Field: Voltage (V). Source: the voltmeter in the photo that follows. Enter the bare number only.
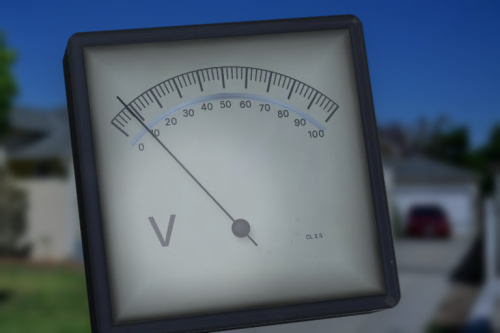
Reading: 8
